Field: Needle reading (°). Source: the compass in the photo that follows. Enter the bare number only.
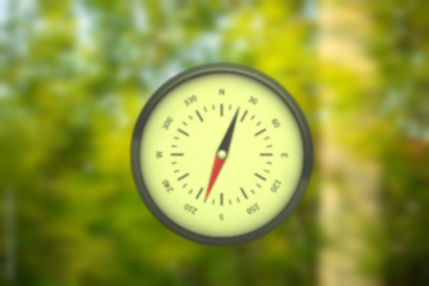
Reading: 200
